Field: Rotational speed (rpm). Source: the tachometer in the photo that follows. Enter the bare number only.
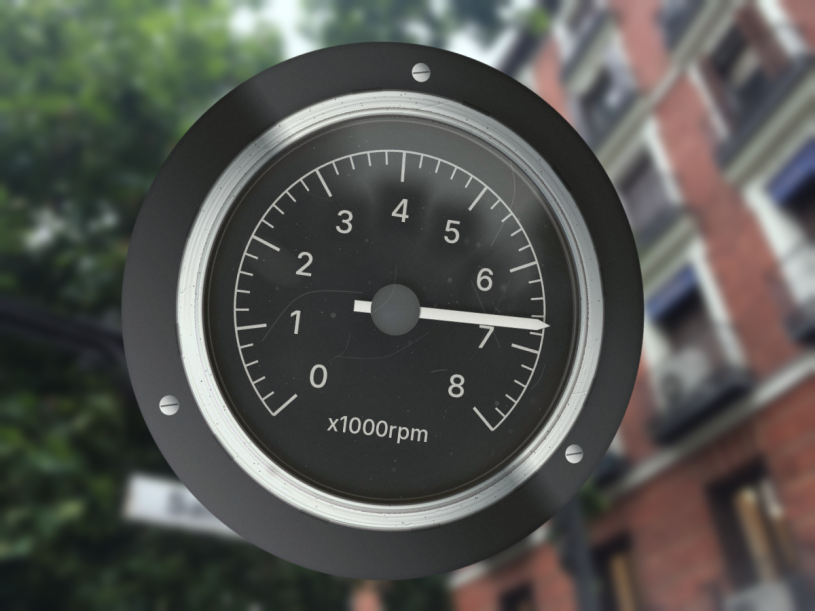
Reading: 6700
